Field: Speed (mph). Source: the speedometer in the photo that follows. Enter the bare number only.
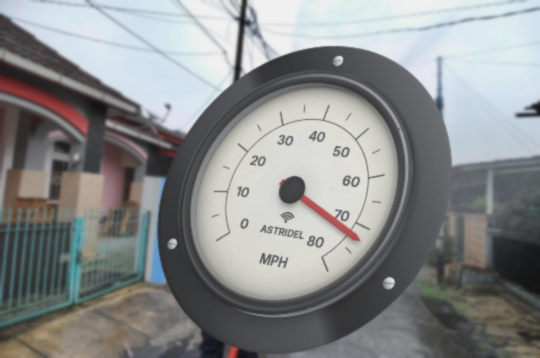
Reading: 72.5
